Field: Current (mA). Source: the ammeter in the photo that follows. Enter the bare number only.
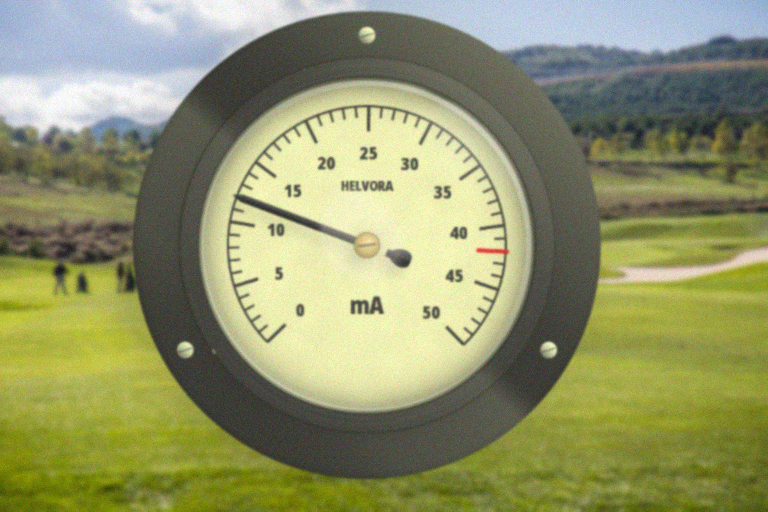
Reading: 12
